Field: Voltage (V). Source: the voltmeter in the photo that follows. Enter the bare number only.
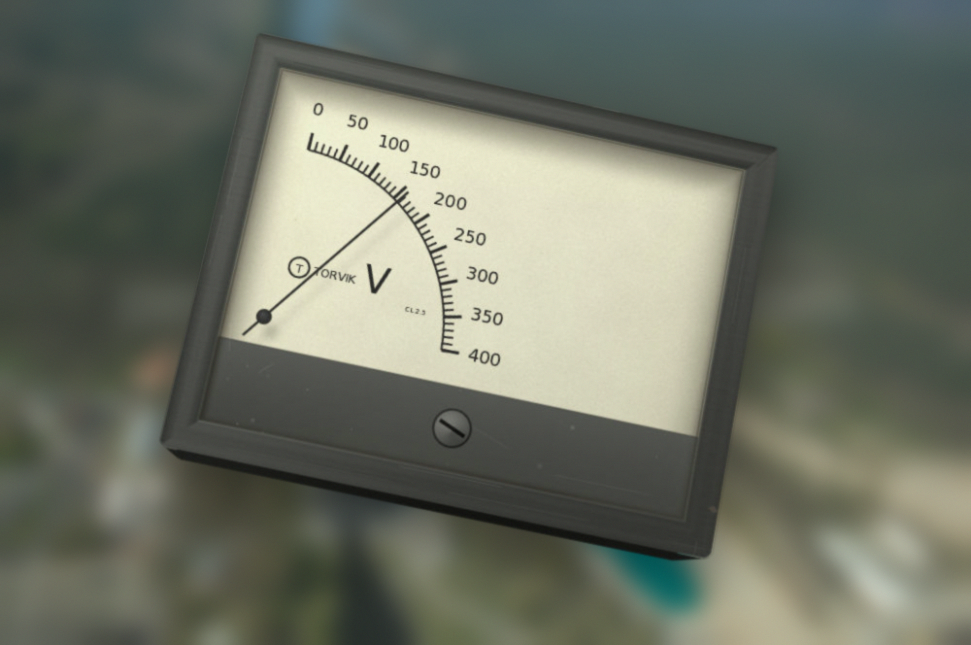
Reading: 160
